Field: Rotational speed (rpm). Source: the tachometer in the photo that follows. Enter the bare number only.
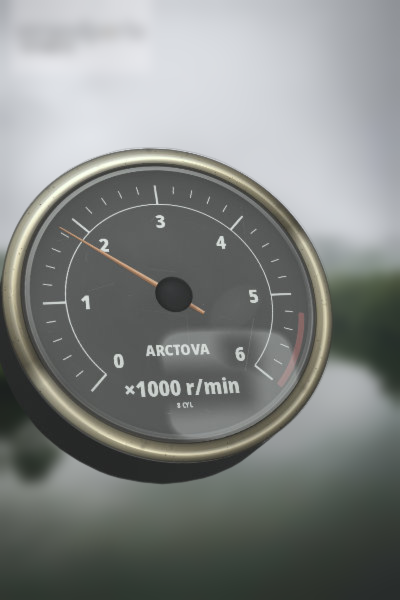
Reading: 1800
